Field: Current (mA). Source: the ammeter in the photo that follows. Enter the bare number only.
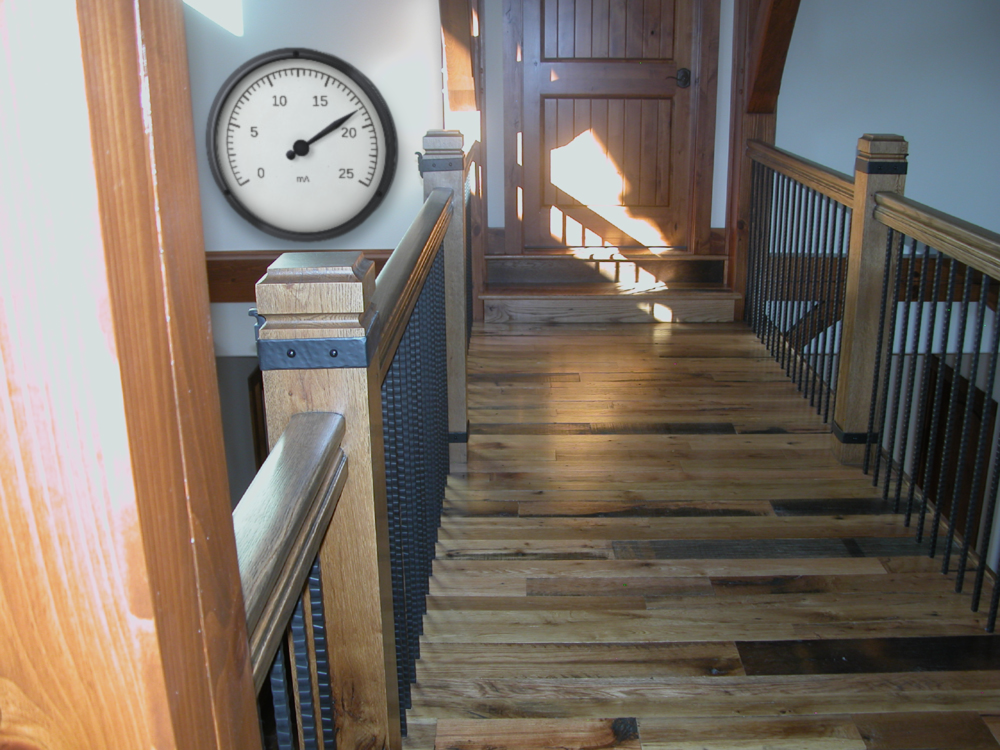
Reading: 18.5
